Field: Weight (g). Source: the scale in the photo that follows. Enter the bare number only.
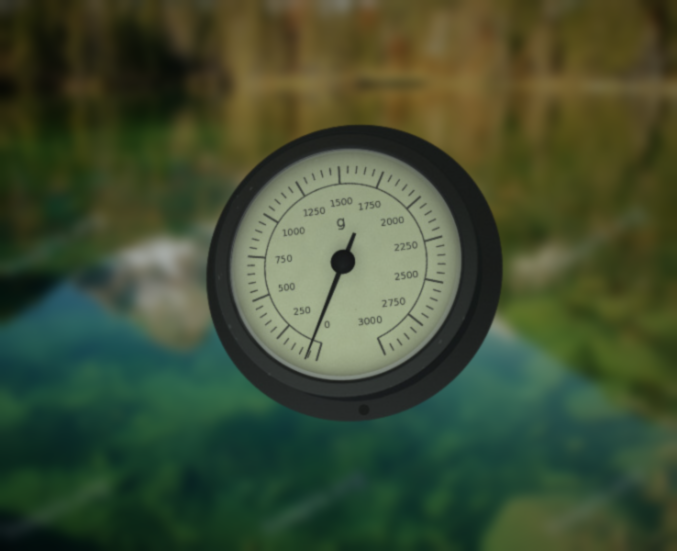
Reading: 50
